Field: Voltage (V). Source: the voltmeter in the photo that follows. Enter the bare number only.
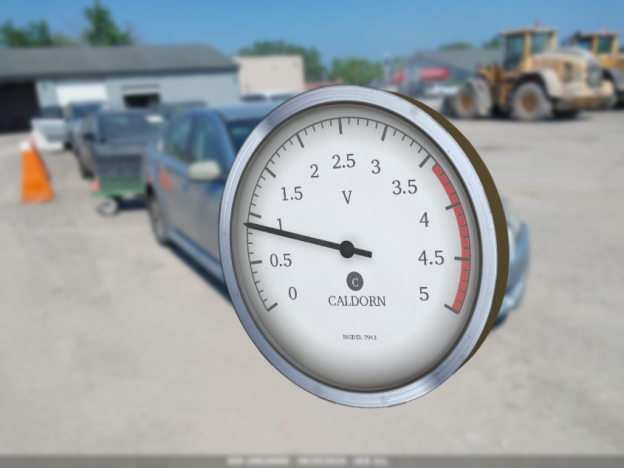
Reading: 0.9
